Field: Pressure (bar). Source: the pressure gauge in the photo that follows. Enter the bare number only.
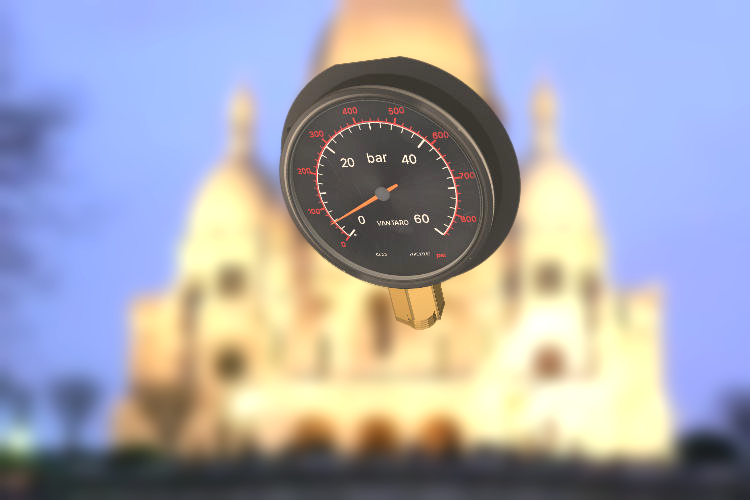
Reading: 4
